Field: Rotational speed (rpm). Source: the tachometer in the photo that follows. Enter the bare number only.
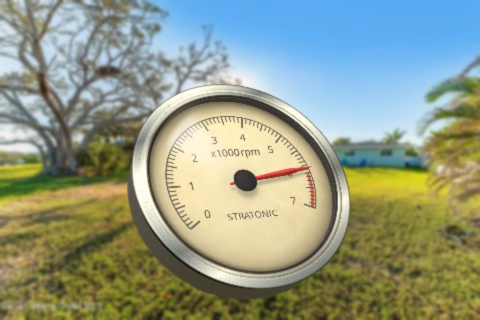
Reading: 6000
